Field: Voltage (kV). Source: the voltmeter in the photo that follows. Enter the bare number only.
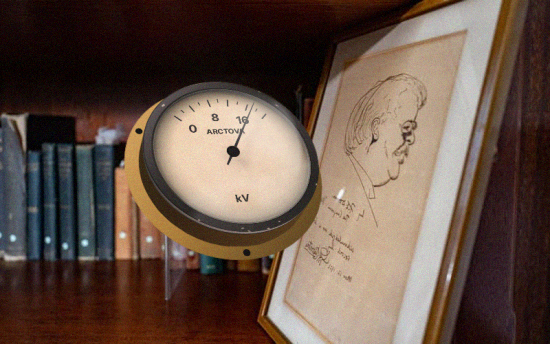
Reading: 17
